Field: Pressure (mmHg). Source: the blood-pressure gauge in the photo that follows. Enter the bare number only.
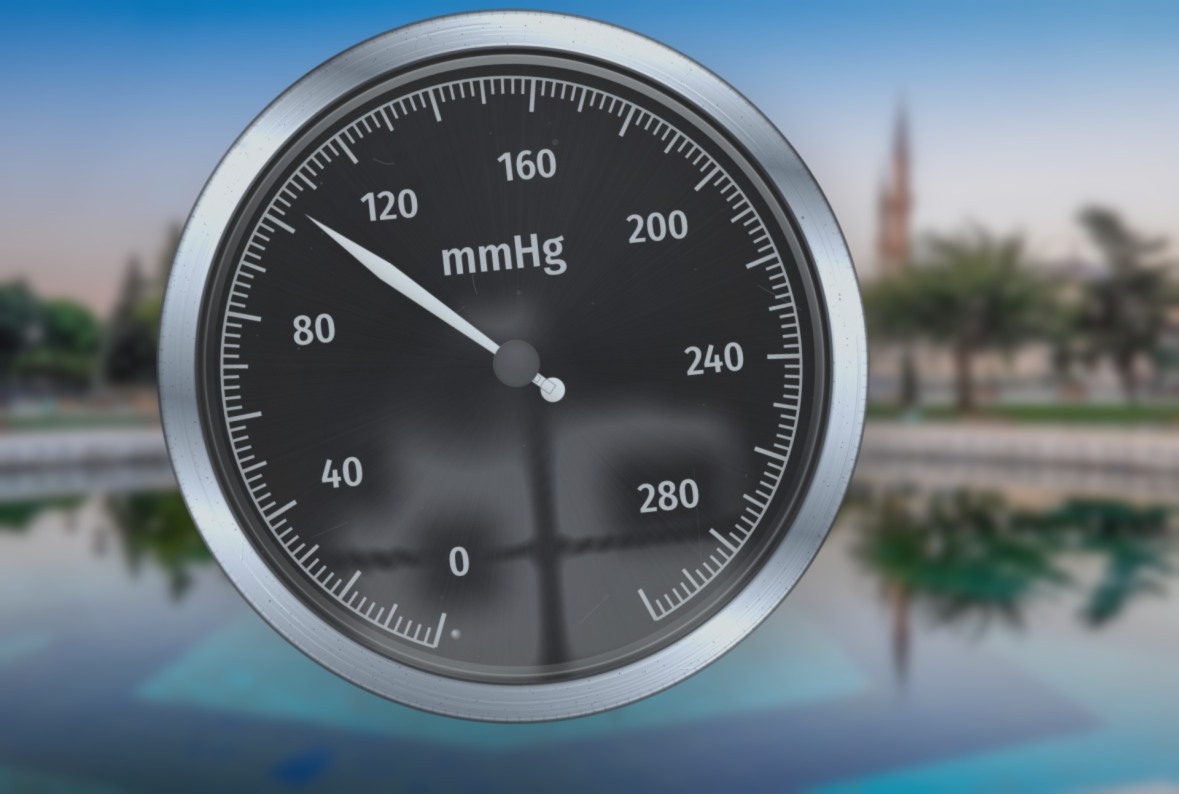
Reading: 104
